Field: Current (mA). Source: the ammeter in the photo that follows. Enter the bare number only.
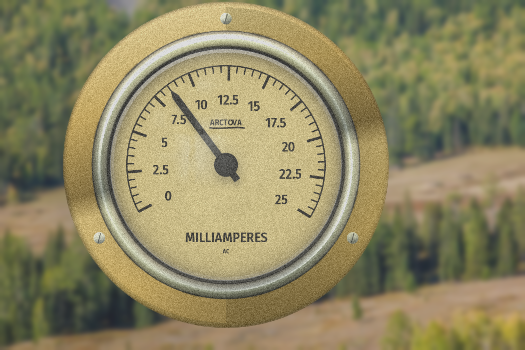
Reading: 8.5
